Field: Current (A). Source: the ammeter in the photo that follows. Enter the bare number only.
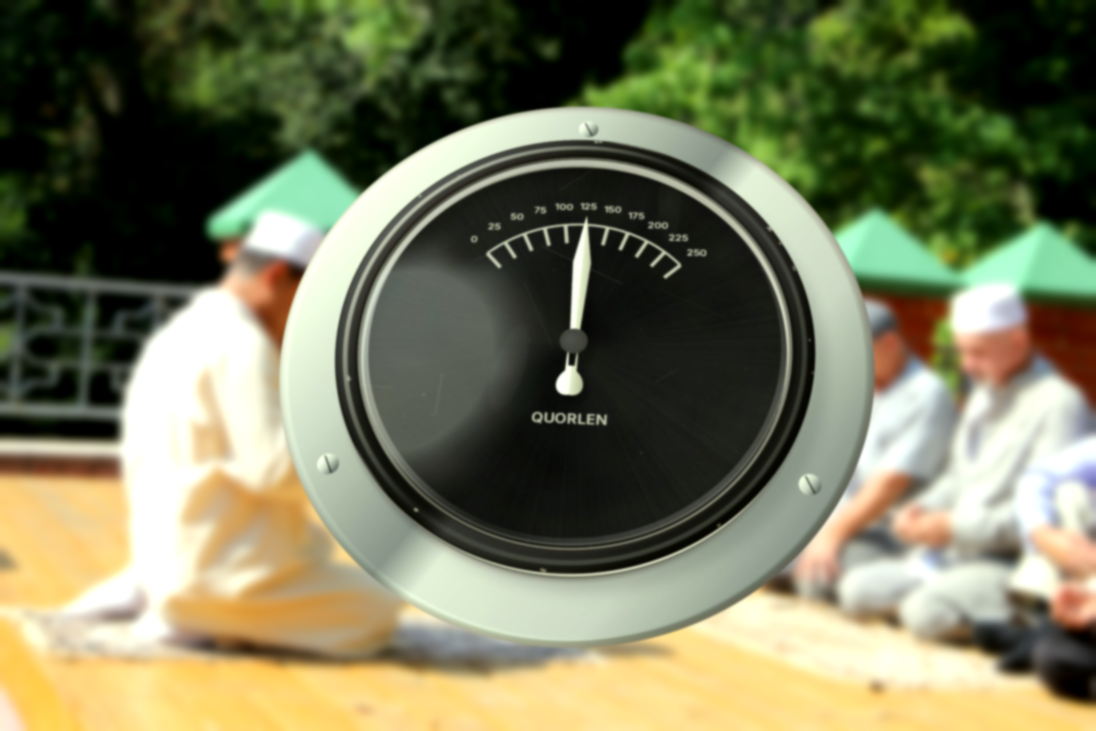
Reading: 125
